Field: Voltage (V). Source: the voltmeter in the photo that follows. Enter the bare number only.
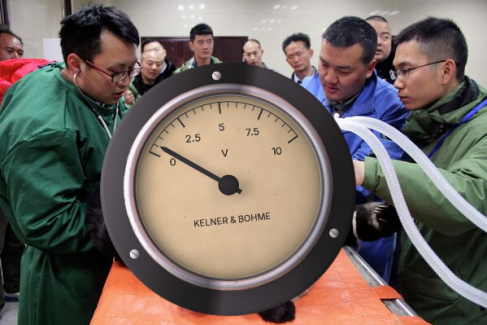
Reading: 0.5
